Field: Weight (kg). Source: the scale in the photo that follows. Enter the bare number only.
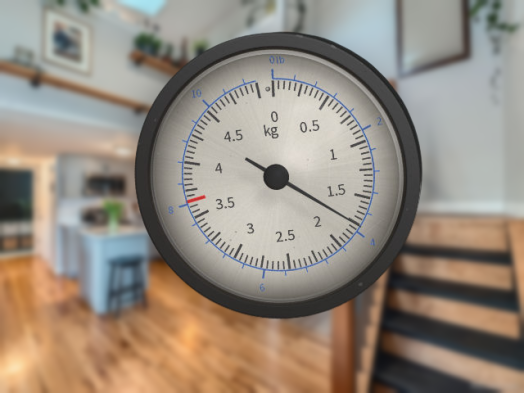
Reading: 1.75
